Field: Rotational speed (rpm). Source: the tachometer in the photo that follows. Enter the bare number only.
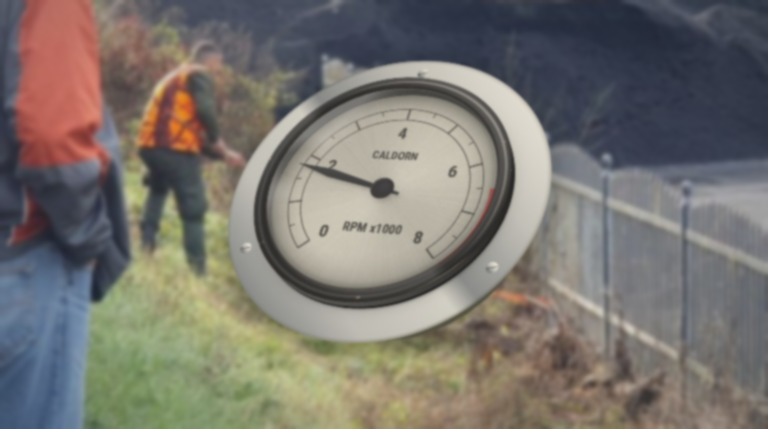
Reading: 1750
